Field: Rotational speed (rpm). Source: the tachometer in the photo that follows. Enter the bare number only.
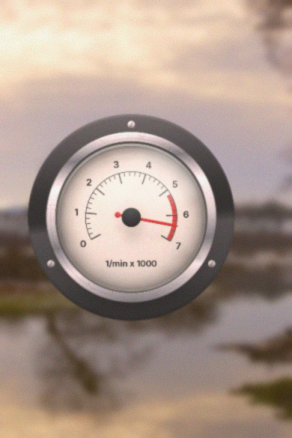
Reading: 6400
